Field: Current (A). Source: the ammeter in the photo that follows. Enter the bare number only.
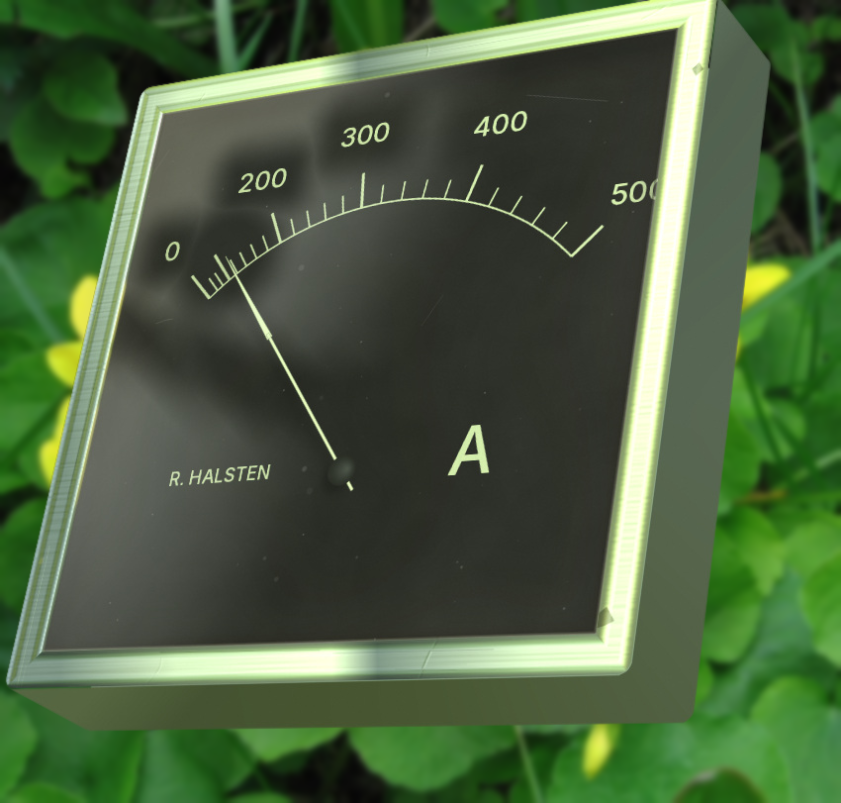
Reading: 120
